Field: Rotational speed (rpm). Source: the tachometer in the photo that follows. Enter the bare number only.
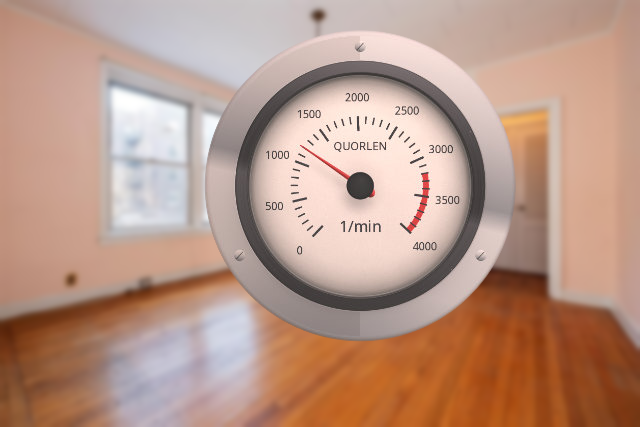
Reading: 1200
